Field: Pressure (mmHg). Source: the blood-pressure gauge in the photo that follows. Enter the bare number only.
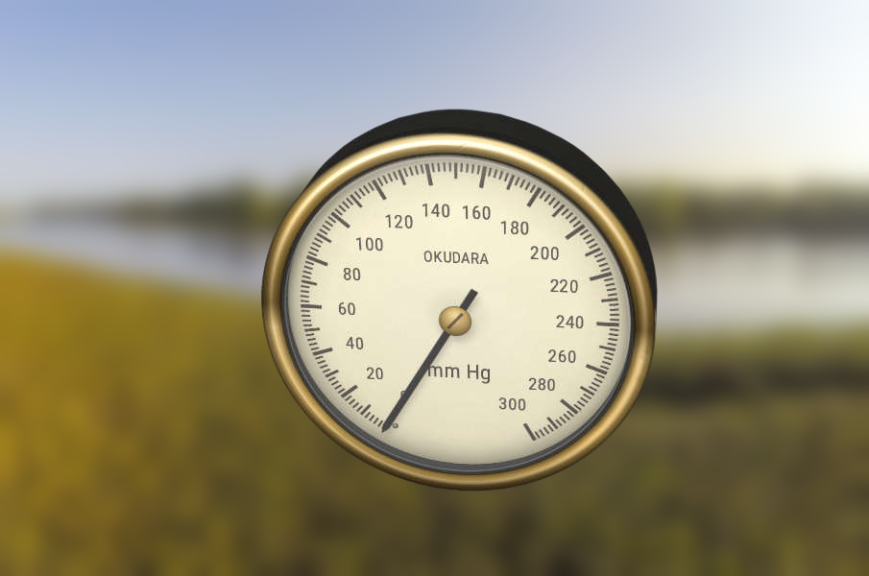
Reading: 0
